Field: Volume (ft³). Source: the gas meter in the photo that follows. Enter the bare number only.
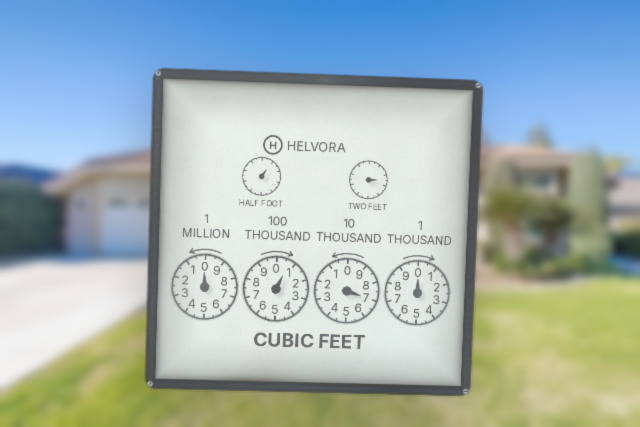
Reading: 7000
